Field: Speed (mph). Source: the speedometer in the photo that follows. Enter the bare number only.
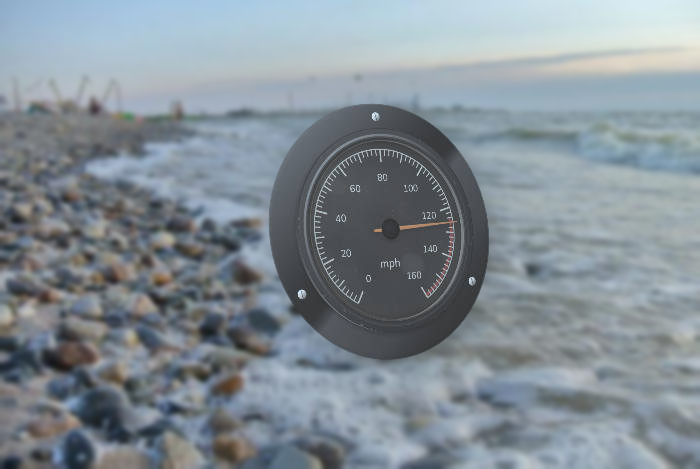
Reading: 126
